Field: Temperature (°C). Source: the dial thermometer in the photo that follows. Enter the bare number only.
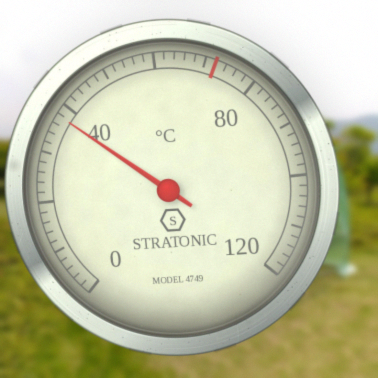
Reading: 38
